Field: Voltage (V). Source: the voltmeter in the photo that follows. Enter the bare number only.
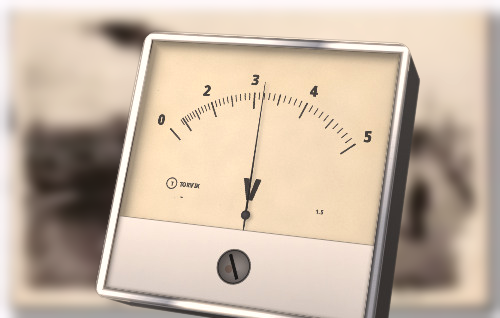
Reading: 3.2
